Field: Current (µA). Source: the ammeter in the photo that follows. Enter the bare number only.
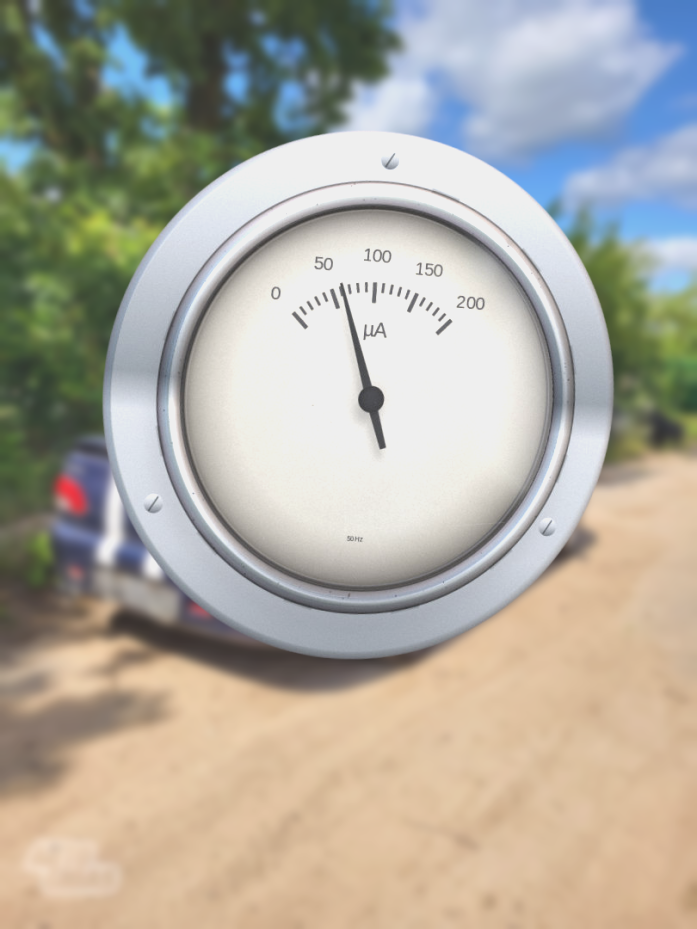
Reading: 60
